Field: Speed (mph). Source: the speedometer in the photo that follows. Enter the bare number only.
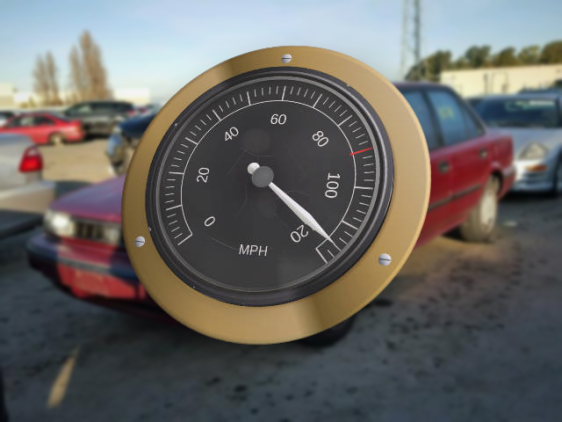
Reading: 116
